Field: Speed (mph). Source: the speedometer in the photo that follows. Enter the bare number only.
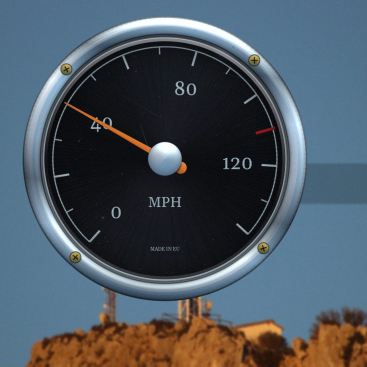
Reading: 40
